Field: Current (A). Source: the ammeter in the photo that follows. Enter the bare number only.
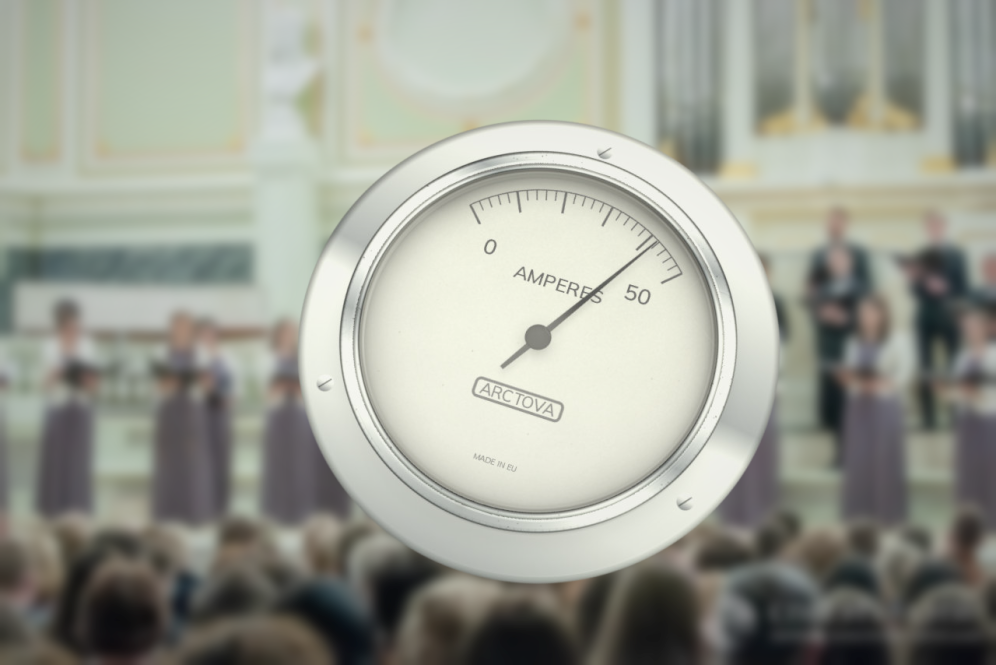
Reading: 42
